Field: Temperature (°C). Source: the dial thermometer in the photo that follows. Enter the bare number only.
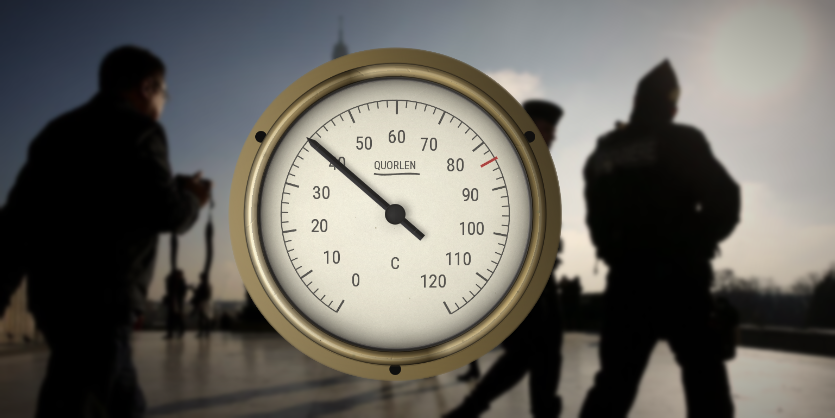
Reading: 40
